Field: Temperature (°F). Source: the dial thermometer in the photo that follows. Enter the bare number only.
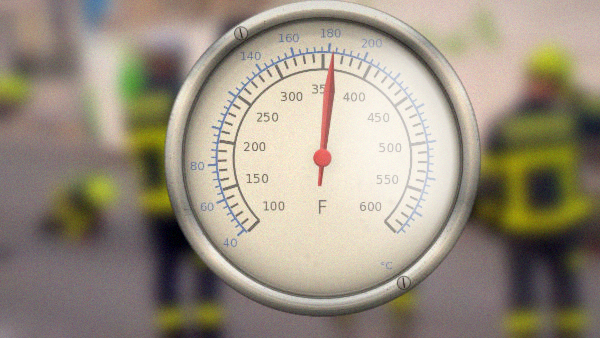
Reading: 360
